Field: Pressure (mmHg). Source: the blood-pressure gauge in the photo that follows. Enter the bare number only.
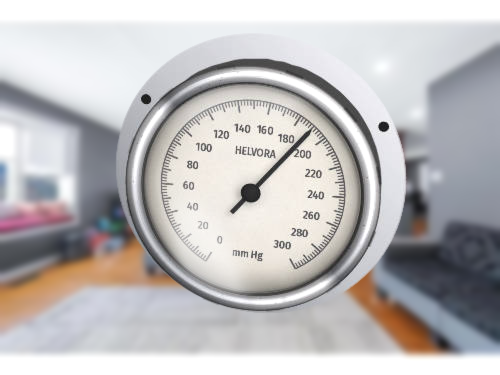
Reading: 190
